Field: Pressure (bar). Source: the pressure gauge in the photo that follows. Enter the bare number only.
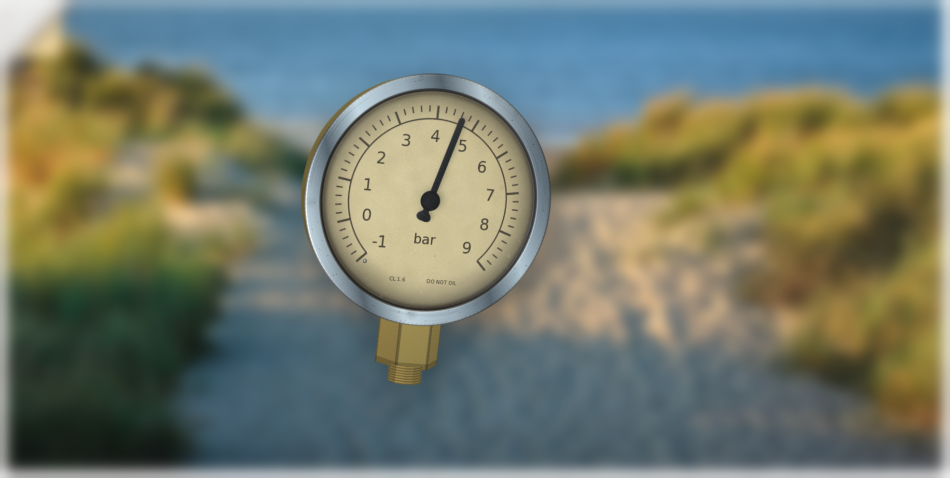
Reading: 4.6
